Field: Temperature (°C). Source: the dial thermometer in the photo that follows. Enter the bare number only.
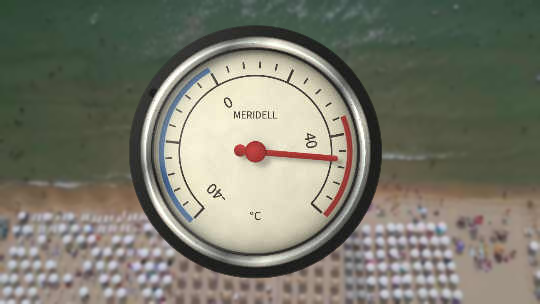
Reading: 46
